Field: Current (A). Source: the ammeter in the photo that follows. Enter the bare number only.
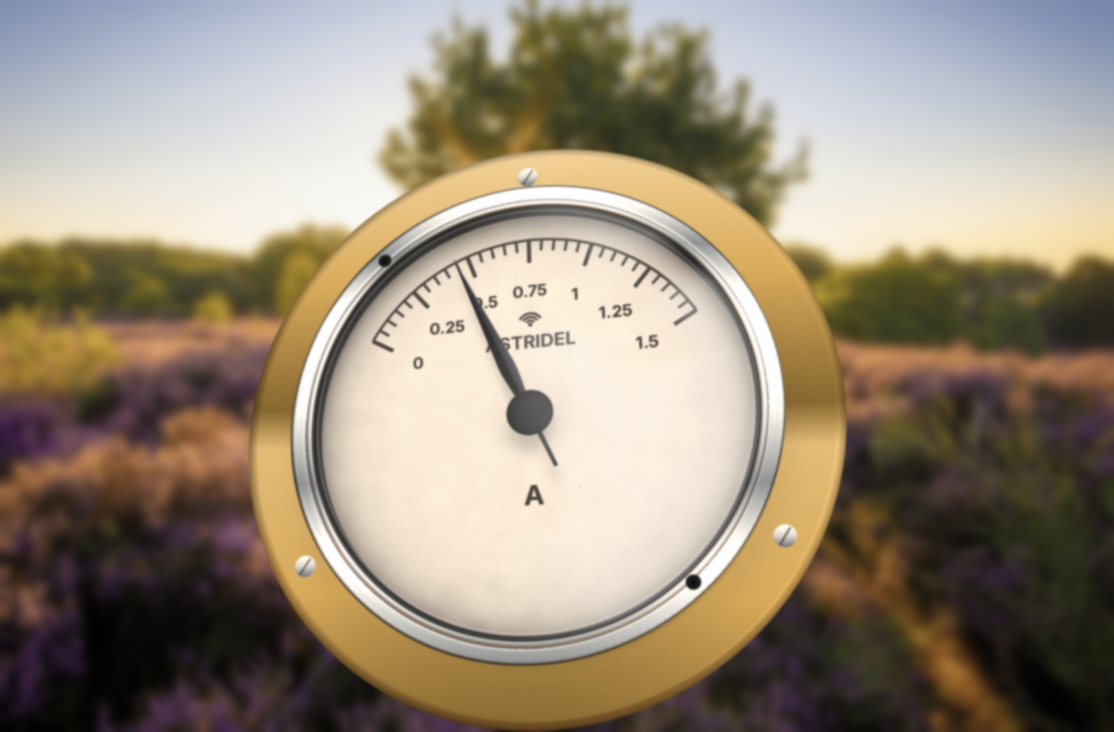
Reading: 0.45
